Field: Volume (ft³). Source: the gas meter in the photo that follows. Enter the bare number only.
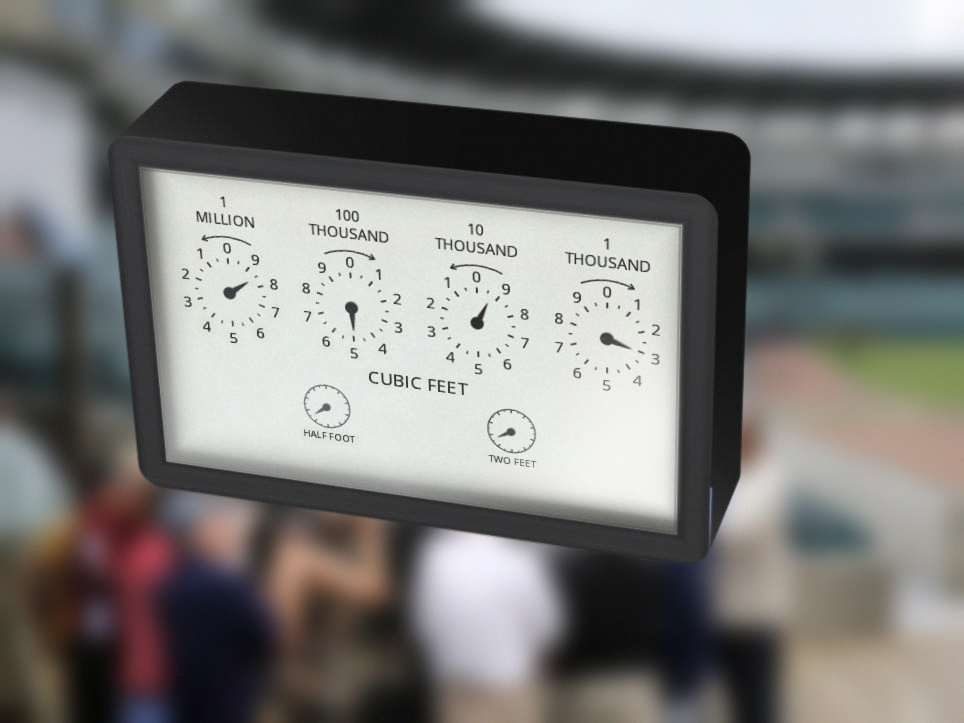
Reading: 849300
